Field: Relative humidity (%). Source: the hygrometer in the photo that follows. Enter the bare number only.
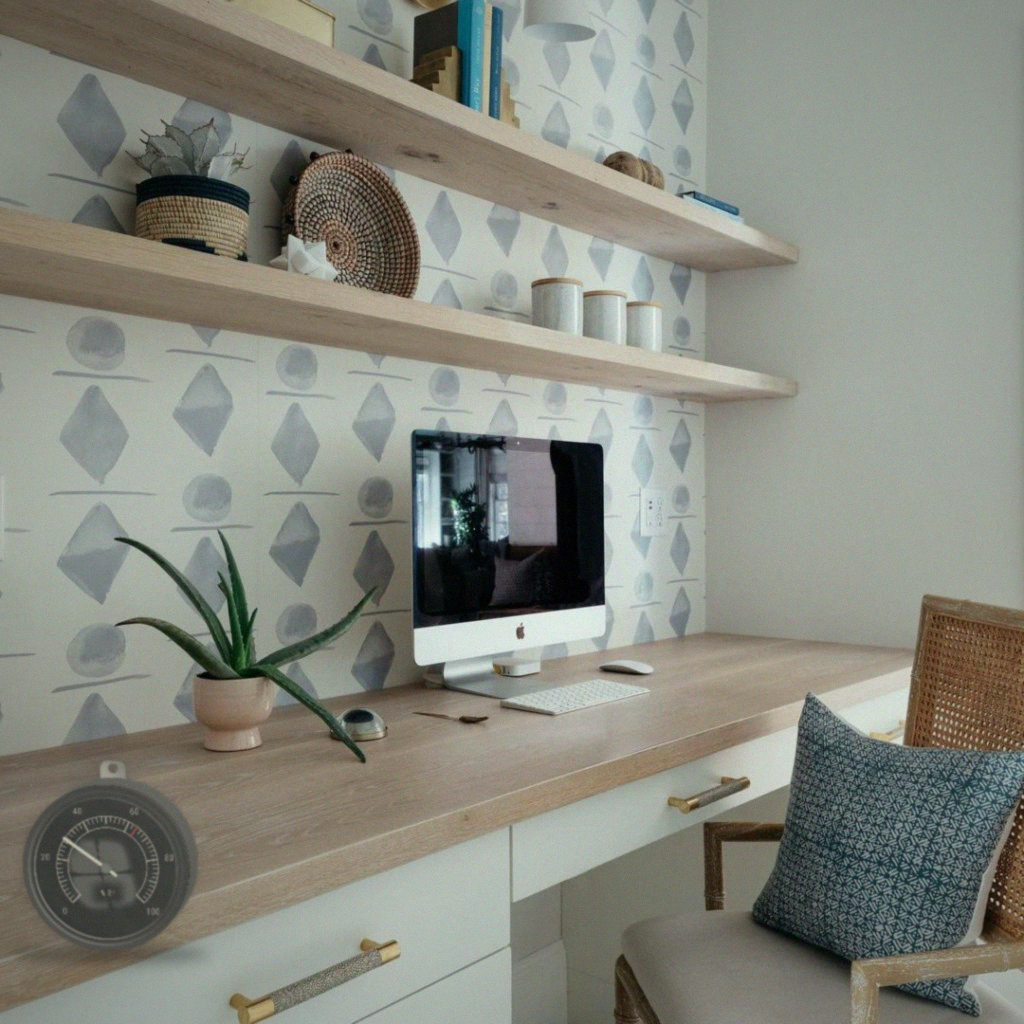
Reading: 30
